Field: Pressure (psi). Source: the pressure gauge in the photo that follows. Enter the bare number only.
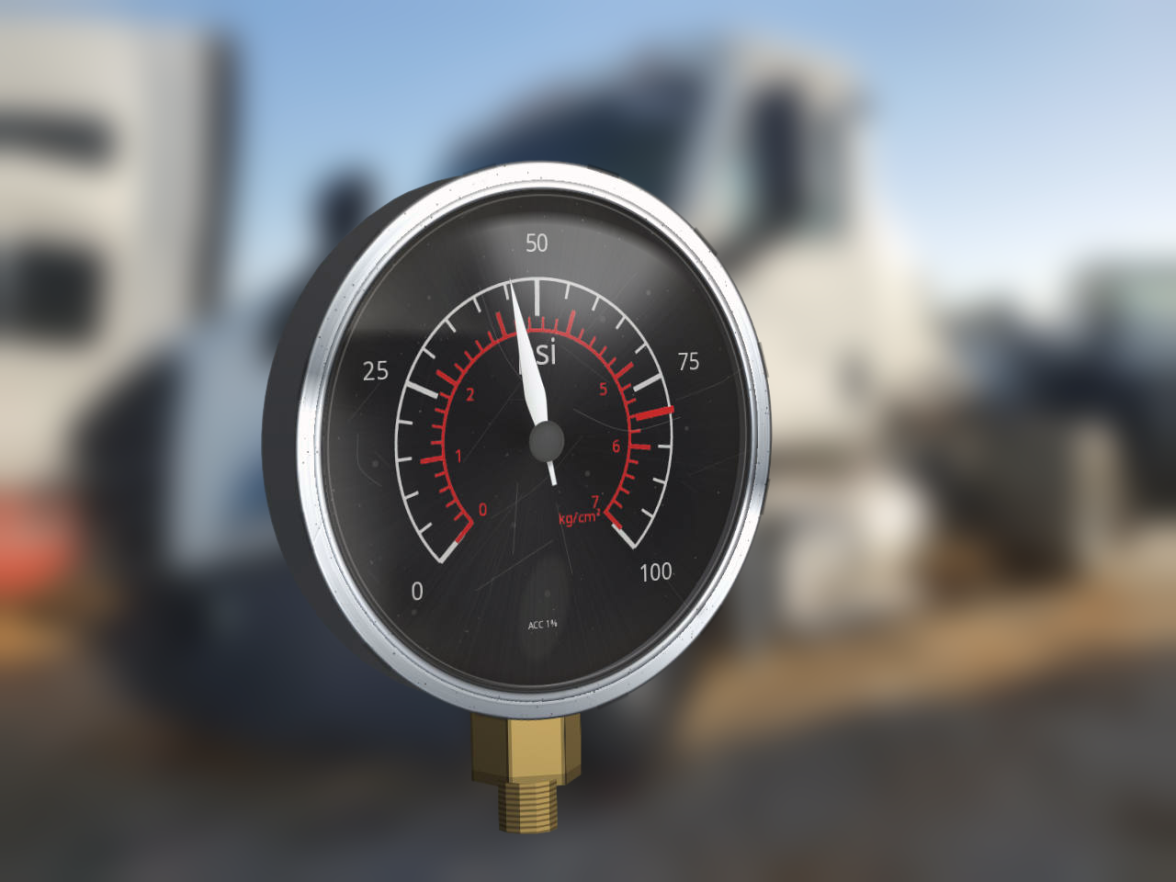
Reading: 45
